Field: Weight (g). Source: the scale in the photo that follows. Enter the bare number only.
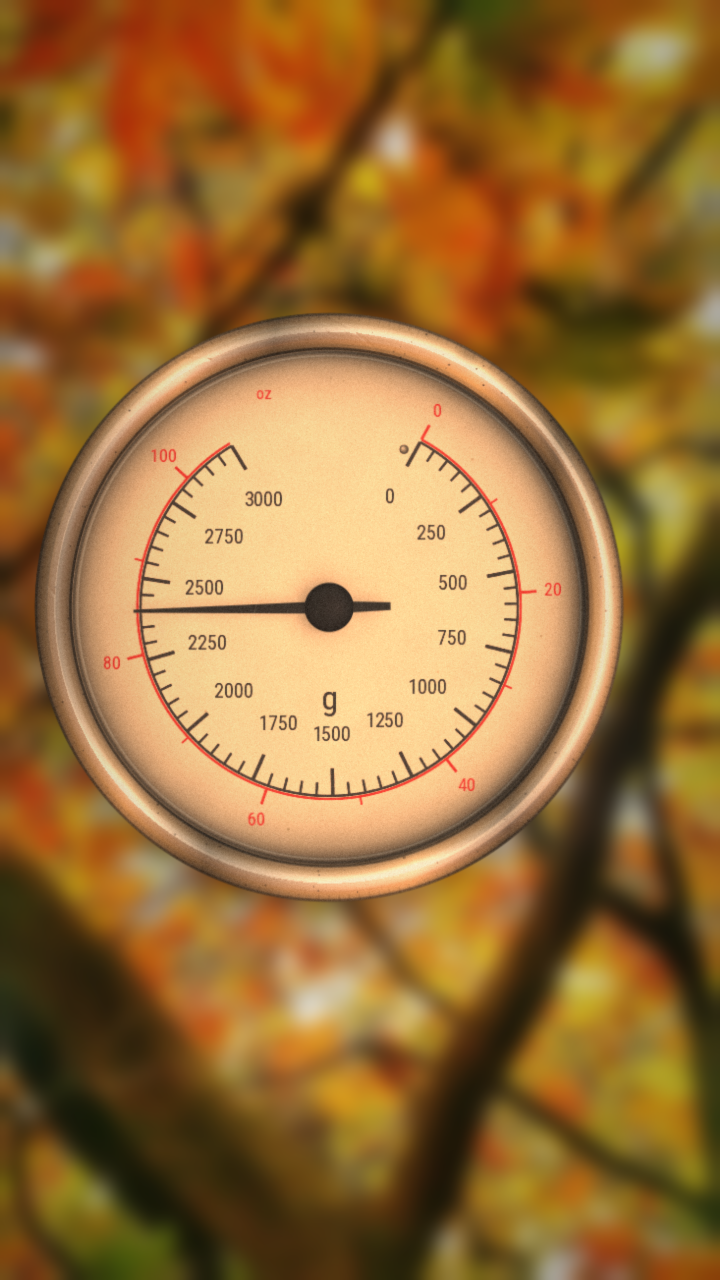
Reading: 2400
